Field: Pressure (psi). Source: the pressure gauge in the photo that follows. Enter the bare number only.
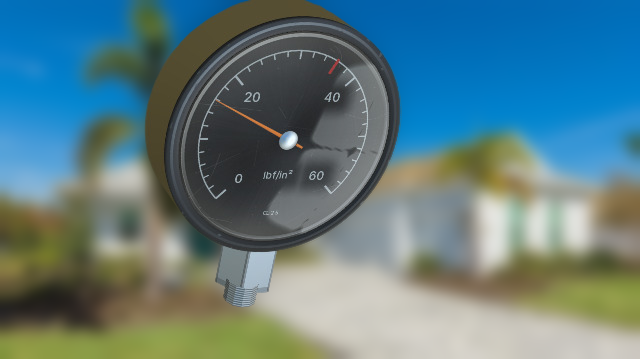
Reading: 16
